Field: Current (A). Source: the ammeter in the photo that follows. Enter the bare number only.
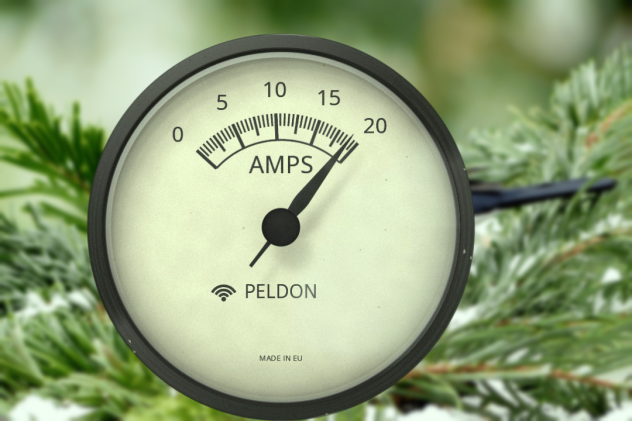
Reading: 19
